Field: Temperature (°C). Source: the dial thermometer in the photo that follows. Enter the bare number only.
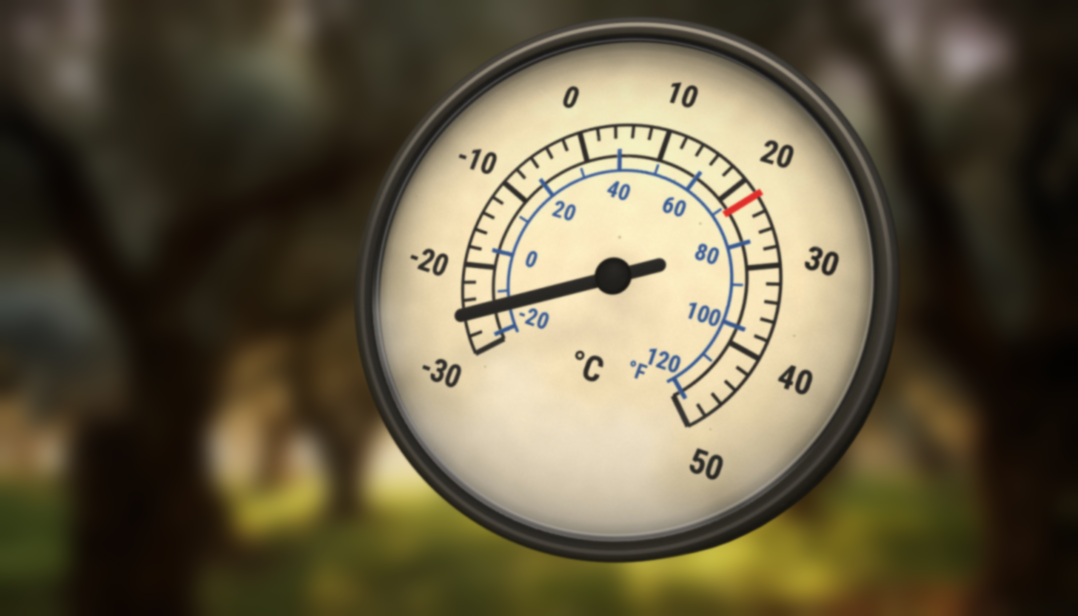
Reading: -26
